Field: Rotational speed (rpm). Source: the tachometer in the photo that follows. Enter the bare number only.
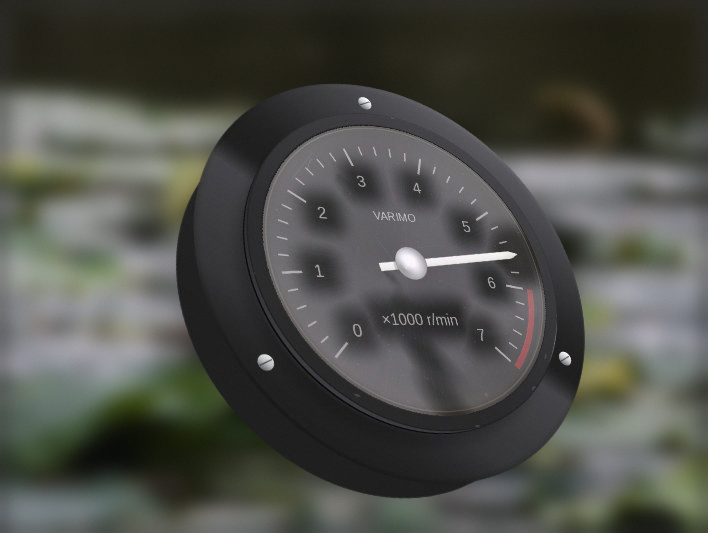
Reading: 5600
